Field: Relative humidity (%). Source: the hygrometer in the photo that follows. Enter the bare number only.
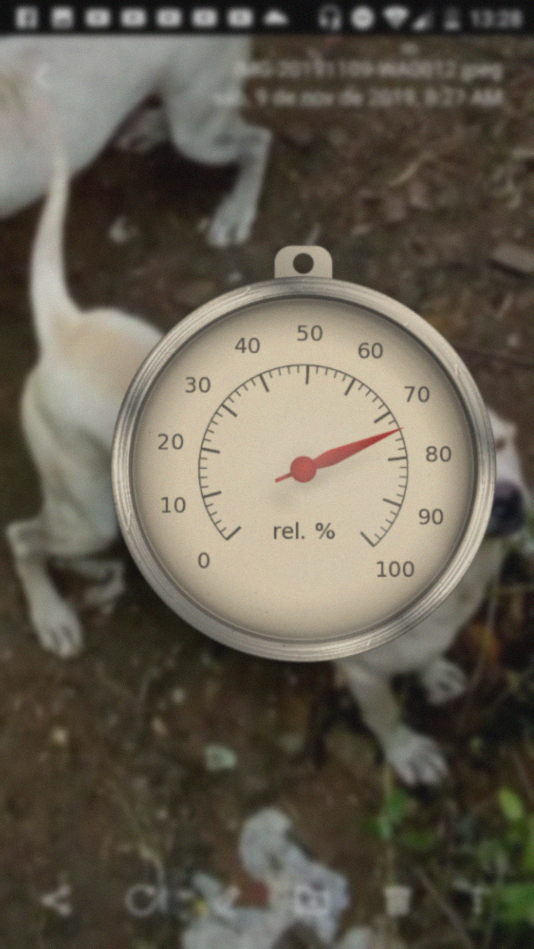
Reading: 74
